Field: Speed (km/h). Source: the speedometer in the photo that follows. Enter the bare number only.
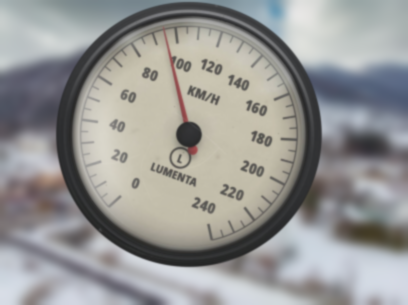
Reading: 95
